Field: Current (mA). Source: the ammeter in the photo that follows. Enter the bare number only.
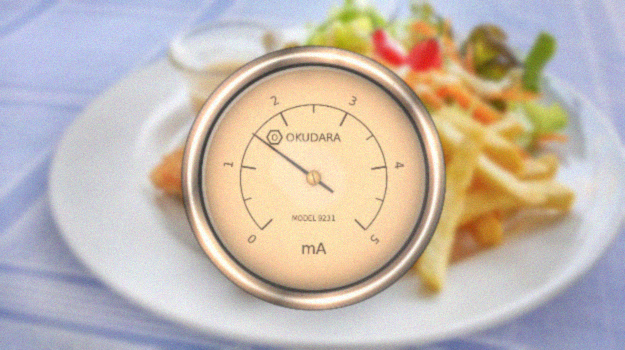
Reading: 1.5
